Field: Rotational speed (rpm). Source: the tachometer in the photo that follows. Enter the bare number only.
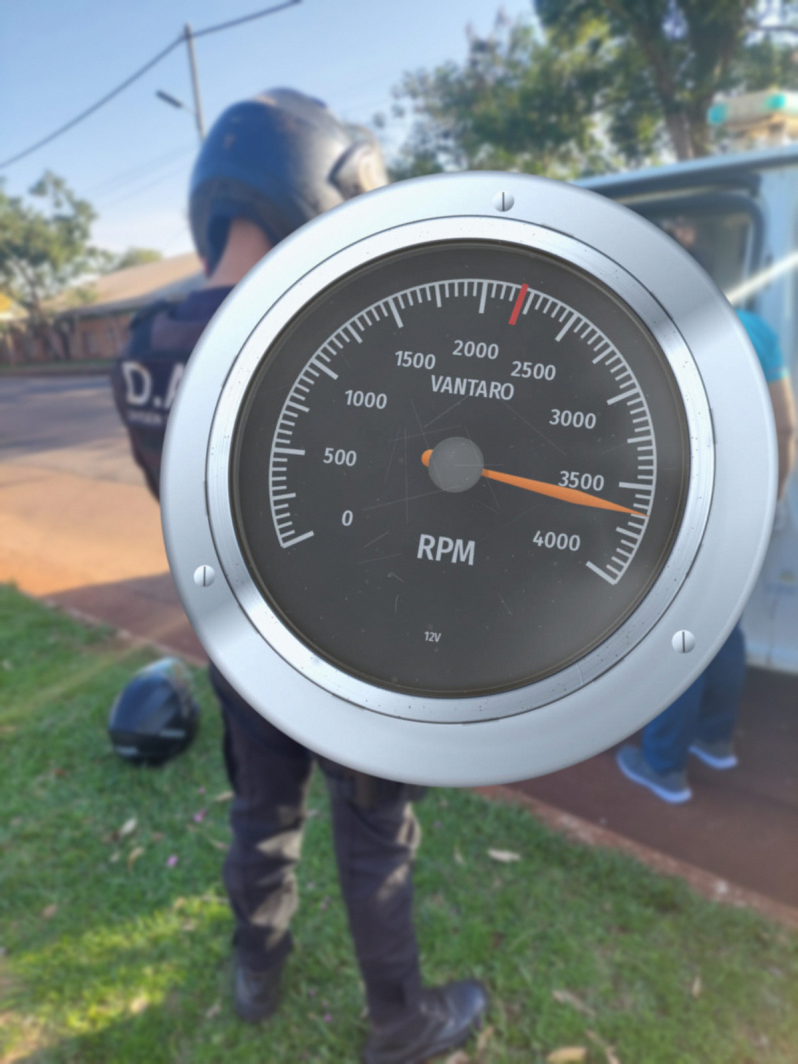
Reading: 3650
